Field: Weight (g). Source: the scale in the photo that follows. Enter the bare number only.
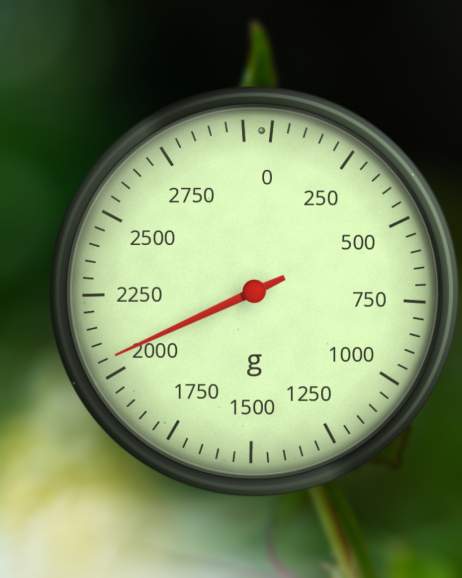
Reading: 2050
